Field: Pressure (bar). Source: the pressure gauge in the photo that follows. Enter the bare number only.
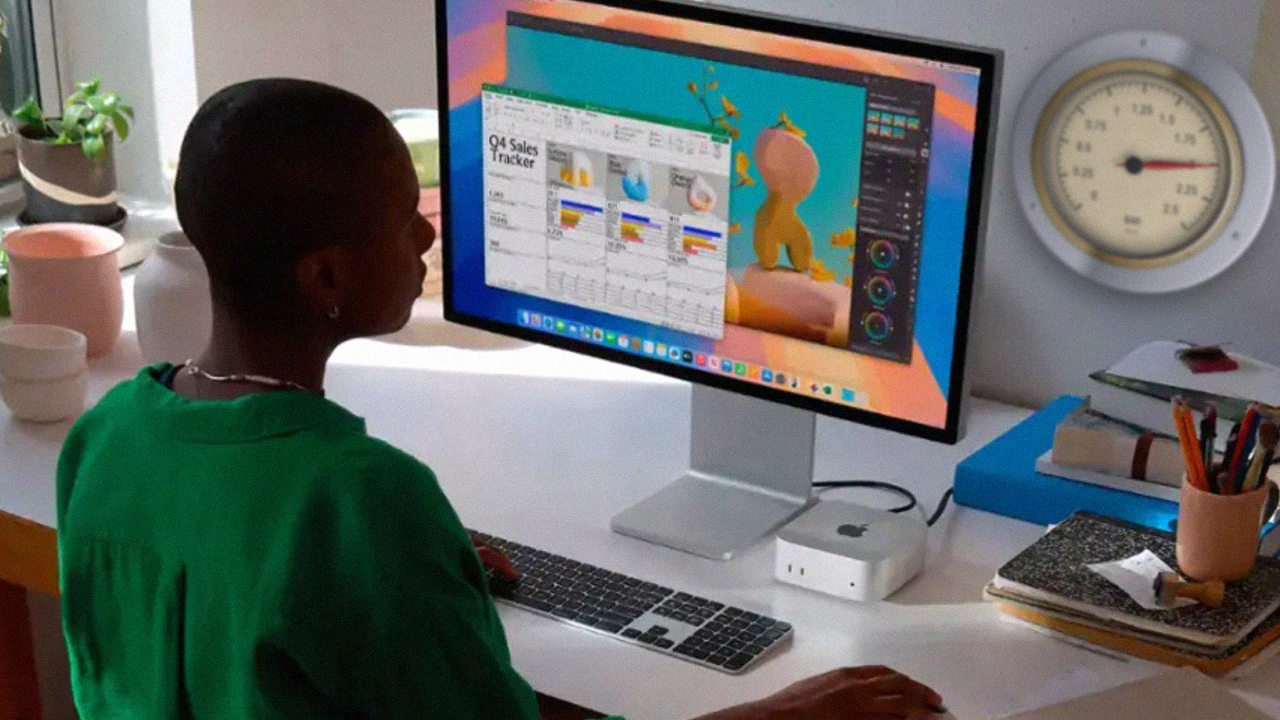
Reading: 2
